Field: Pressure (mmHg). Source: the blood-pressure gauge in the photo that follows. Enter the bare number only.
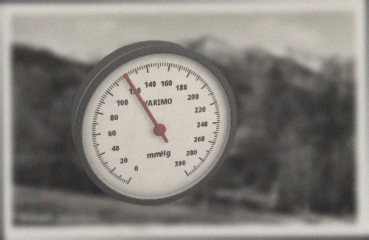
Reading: 120
